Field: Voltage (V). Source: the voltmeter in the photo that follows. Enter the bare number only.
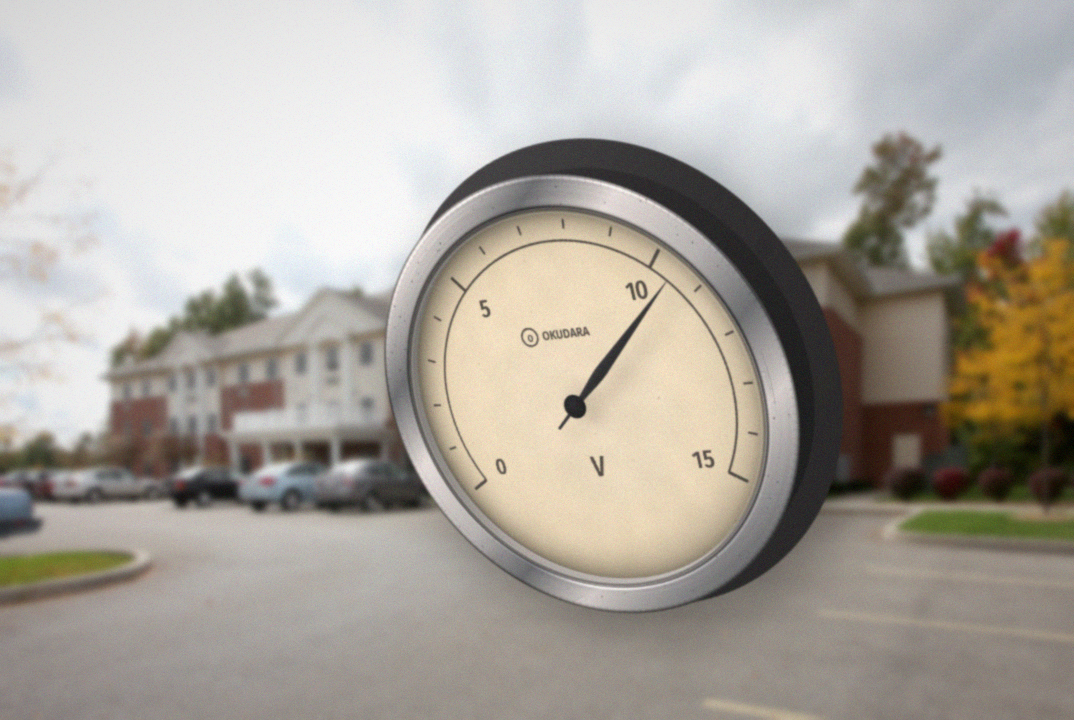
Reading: 10.5
